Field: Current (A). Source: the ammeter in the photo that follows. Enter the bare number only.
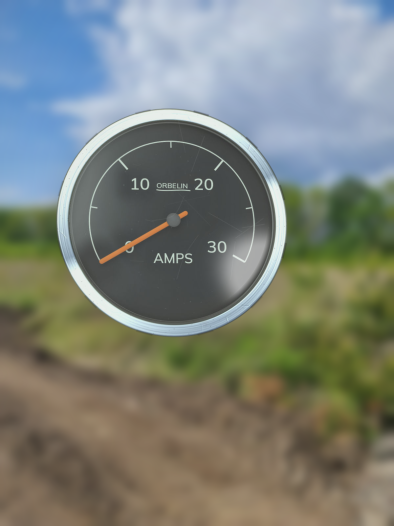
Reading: 0
